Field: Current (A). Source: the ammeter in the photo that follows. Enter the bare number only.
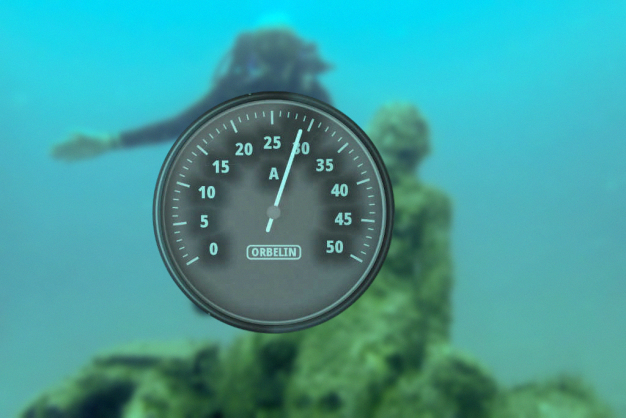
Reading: 29
